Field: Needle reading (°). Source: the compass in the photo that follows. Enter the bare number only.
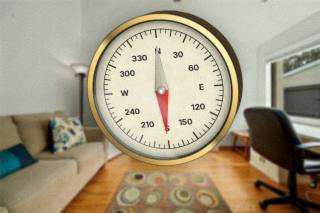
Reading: 180
